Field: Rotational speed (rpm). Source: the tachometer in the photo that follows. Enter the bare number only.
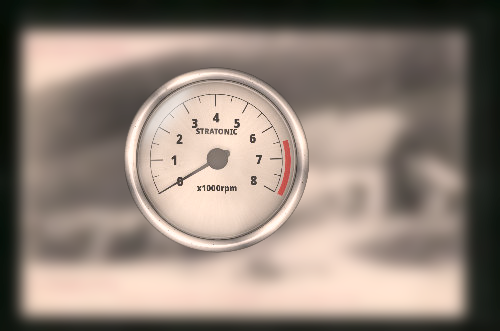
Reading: 0
